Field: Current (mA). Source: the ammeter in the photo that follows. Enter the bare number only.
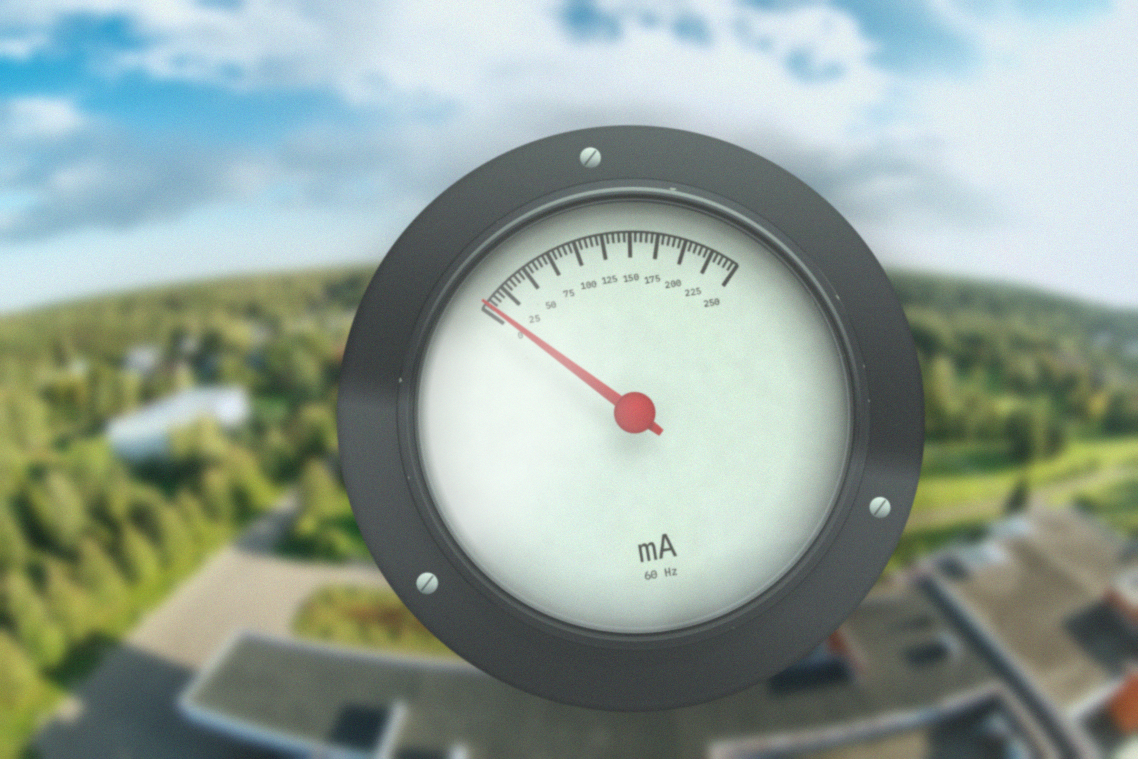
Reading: 5
